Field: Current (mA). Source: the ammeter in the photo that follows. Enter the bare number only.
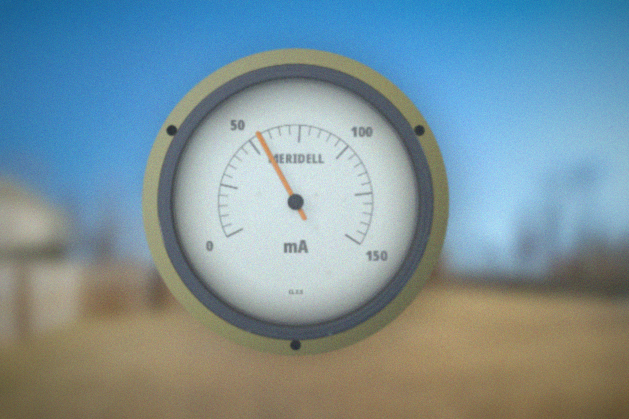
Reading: 55
